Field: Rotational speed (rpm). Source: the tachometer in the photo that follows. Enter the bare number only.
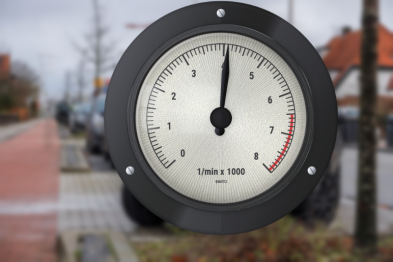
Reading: 4100
